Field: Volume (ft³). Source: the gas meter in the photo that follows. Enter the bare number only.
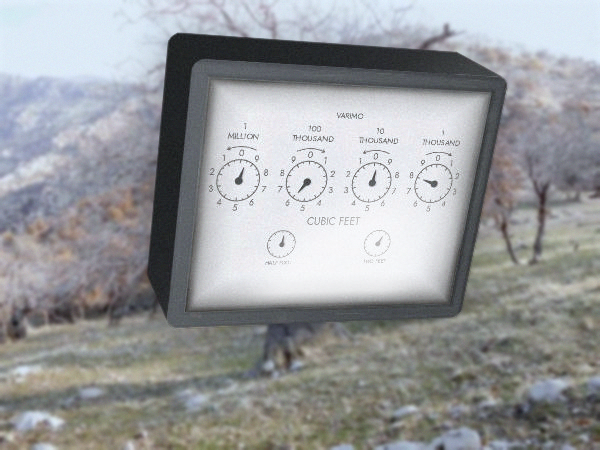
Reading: 959800
